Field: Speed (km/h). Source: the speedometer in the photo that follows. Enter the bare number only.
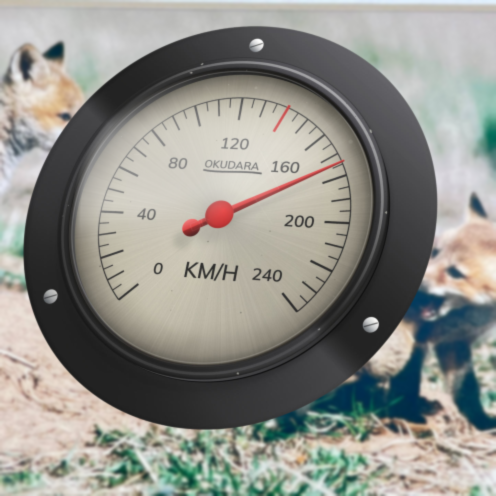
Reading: 175
